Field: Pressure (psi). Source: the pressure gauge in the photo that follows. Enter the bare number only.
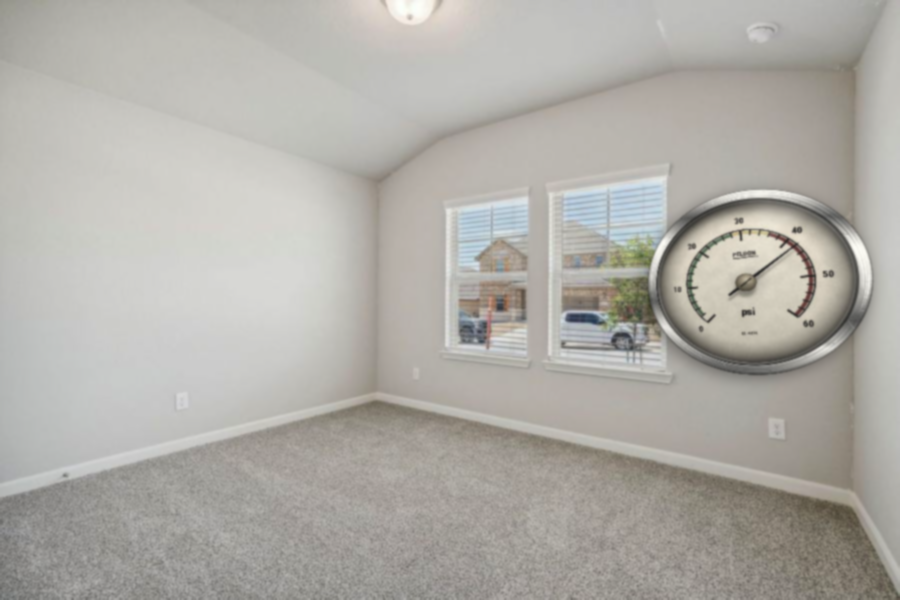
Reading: 42
